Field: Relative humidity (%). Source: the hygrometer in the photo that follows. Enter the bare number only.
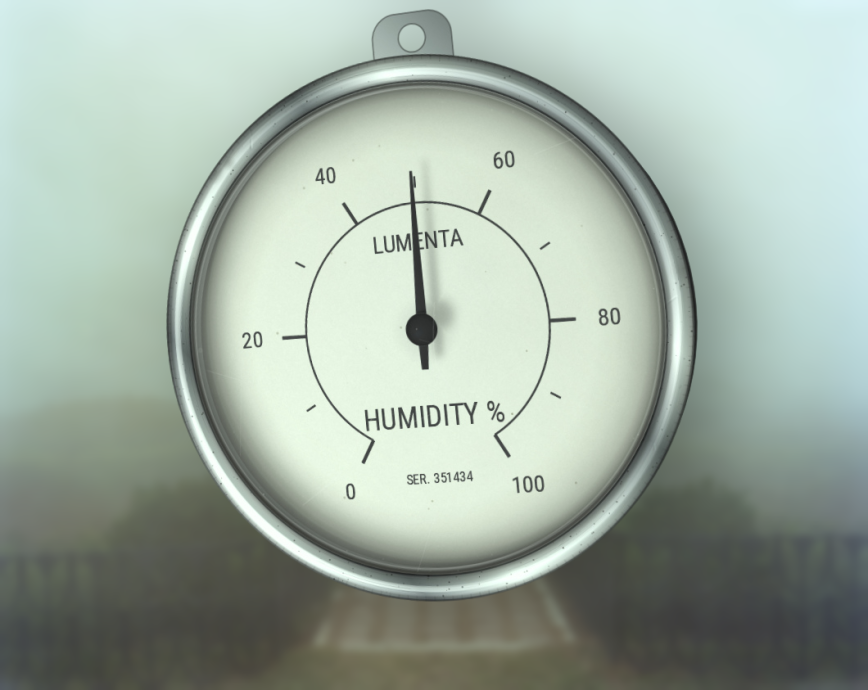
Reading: 50
